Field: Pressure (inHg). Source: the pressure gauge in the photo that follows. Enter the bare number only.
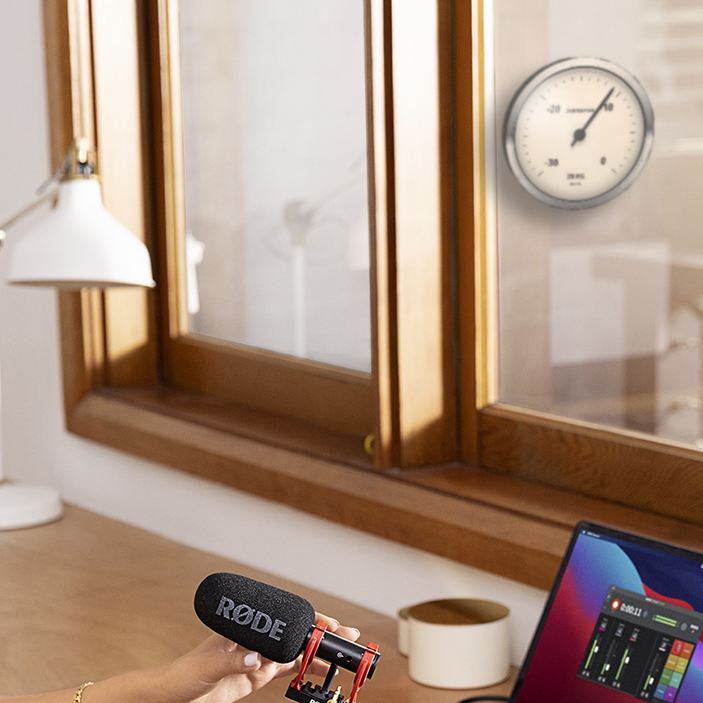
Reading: -11
